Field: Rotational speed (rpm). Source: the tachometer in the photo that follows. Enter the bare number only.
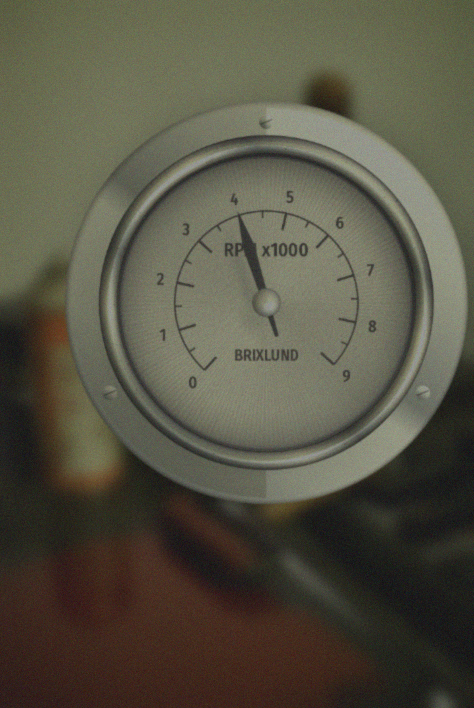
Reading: 4000
